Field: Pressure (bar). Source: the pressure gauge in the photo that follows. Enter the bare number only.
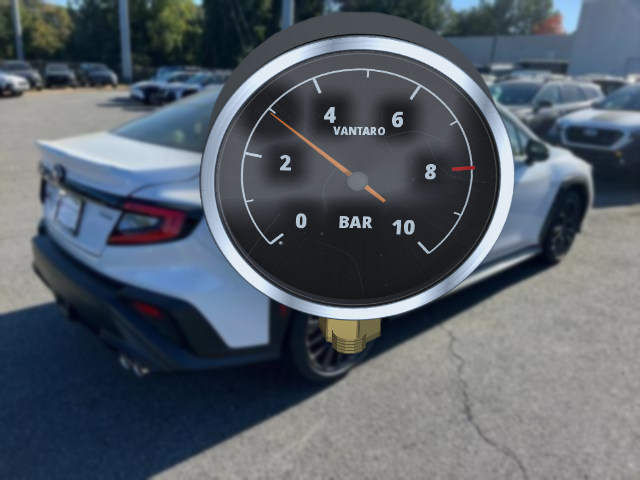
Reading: 3
